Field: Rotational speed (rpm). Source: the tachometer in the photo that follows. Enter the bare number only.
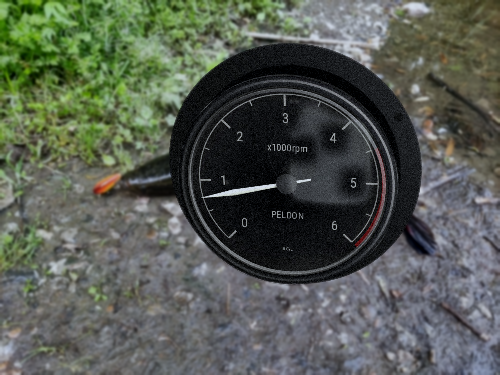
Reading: 750
